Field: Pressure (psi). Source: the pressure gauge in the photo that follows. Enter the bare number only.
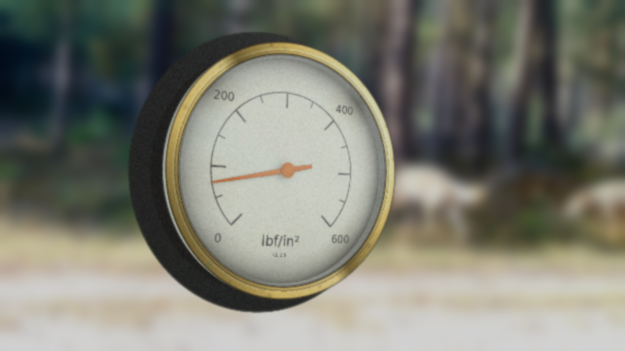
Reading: 75
